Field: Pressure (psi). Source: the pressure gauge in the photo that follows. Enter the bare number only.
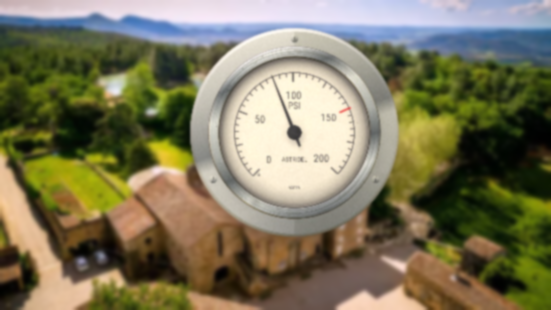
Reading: 85
